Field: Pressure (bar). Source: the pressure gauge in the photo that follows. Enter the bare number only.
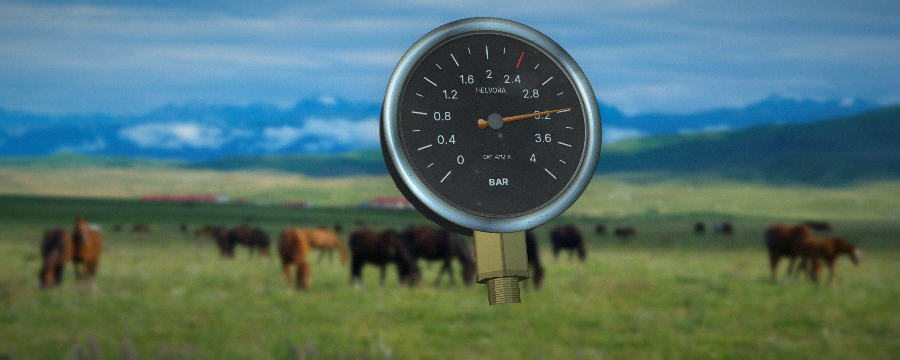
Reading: 3.2
